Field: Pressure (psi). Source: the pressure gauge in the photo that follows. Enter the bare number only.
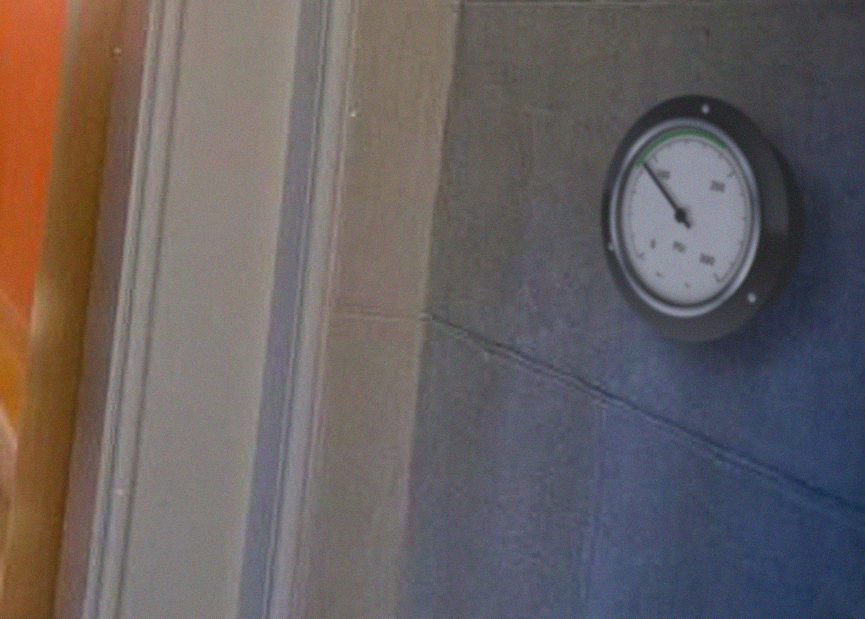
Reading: 90
